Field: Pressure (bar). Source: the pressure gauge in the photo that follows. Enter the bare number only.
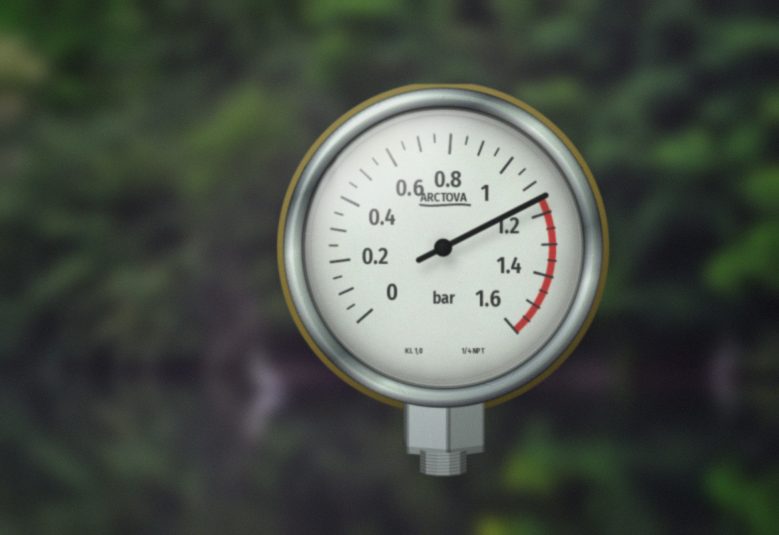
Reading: 1.15
